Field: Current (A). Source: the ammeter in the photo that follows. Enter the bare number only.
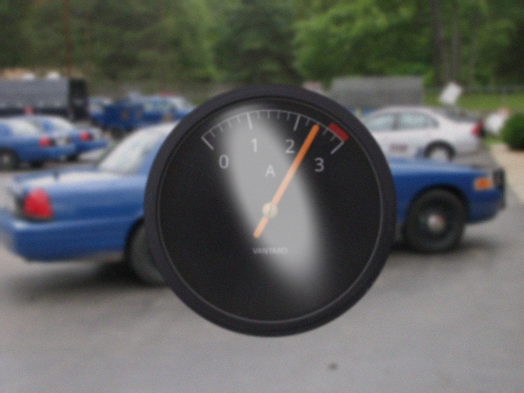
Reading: 2.4
